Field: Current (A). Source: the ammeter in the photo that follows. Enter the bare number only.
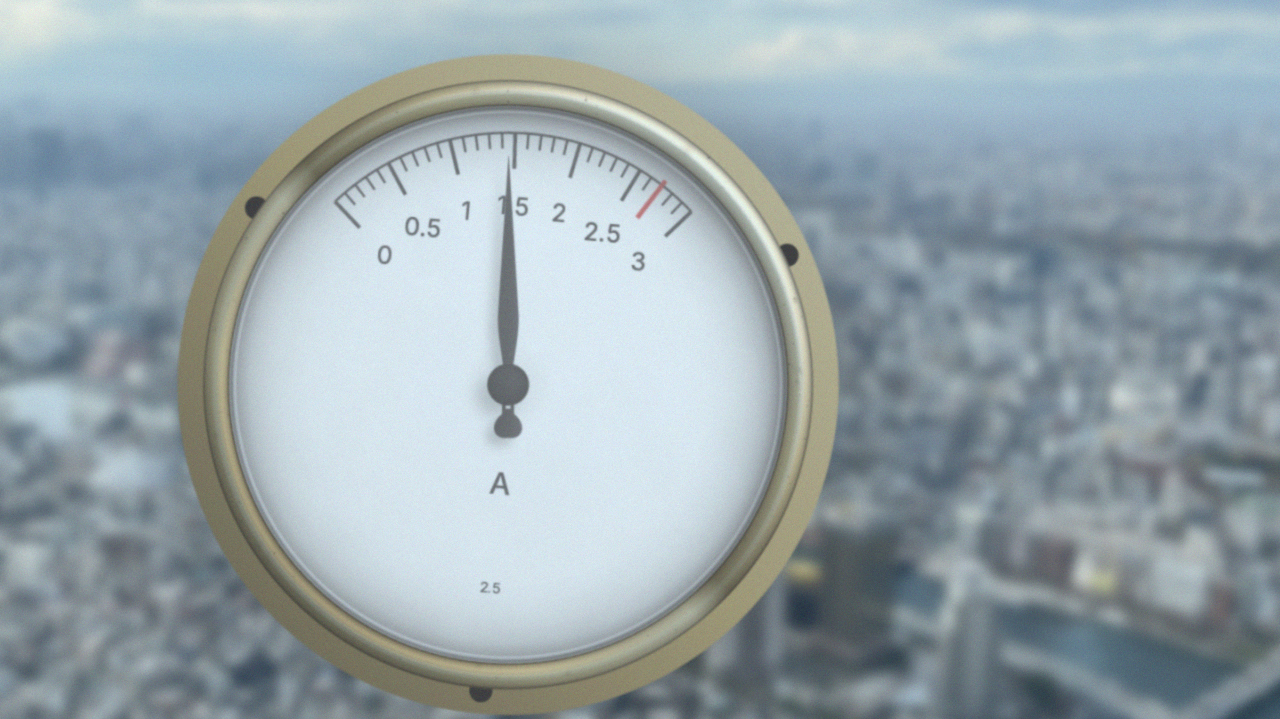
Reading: 1.45
